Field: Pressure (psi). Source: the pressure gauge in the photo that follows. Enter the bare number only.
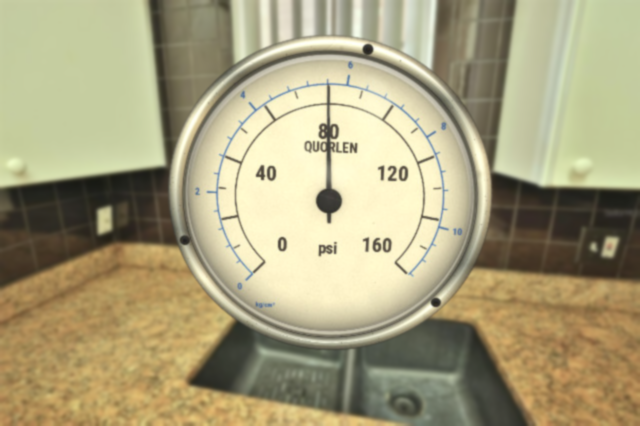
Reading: 80
